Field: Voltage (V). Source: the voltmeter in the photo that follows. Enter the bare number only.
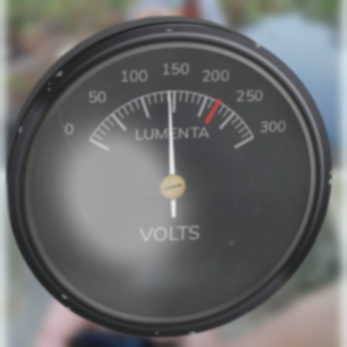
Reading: 140
